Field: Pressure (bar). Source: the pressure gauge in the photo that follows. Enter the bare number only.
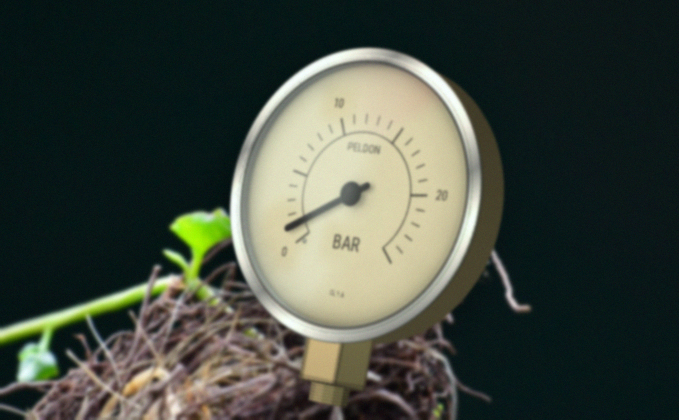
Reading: 1
